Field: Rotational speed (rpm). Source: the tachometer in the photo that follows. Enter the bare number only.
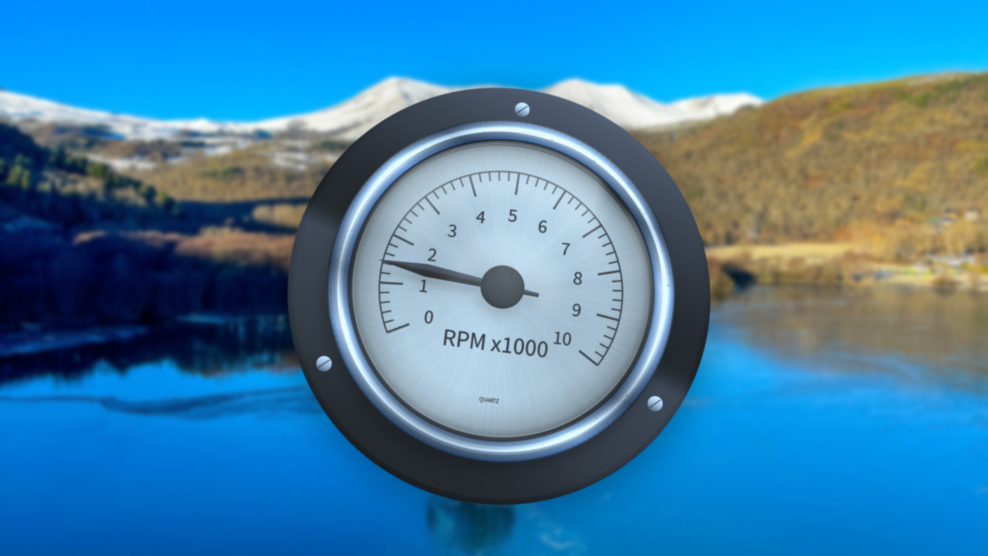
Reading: 1400
